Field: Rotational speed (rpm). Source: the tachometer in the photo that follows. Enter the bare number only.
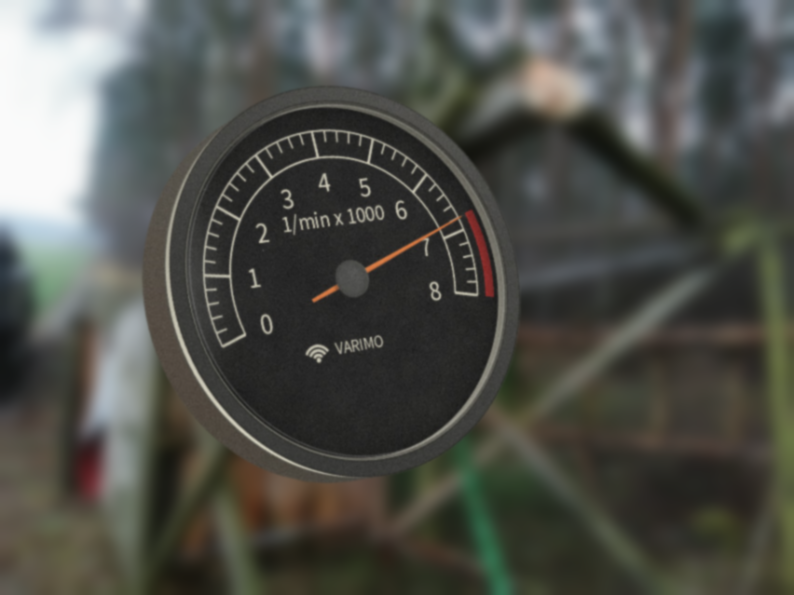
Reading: 6800
